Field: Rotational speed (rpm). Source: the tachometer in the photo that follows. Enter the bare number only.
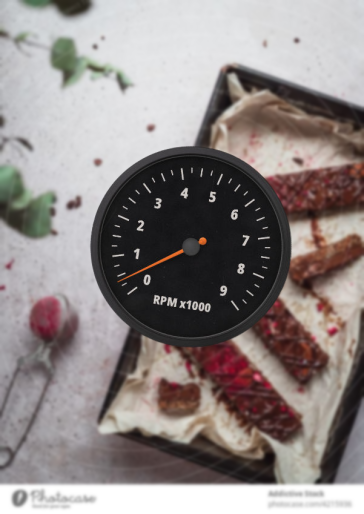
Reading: 375
